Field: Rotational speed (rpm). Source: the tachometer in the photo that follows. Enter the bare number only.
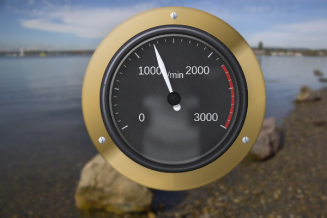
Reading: 1250
